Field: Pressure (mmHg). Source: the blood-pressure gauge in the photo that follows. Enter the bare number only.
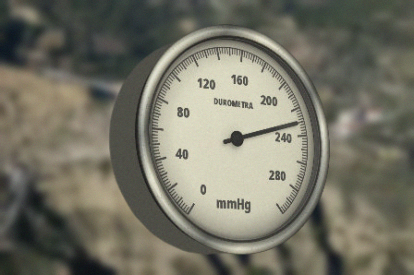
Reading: 230
